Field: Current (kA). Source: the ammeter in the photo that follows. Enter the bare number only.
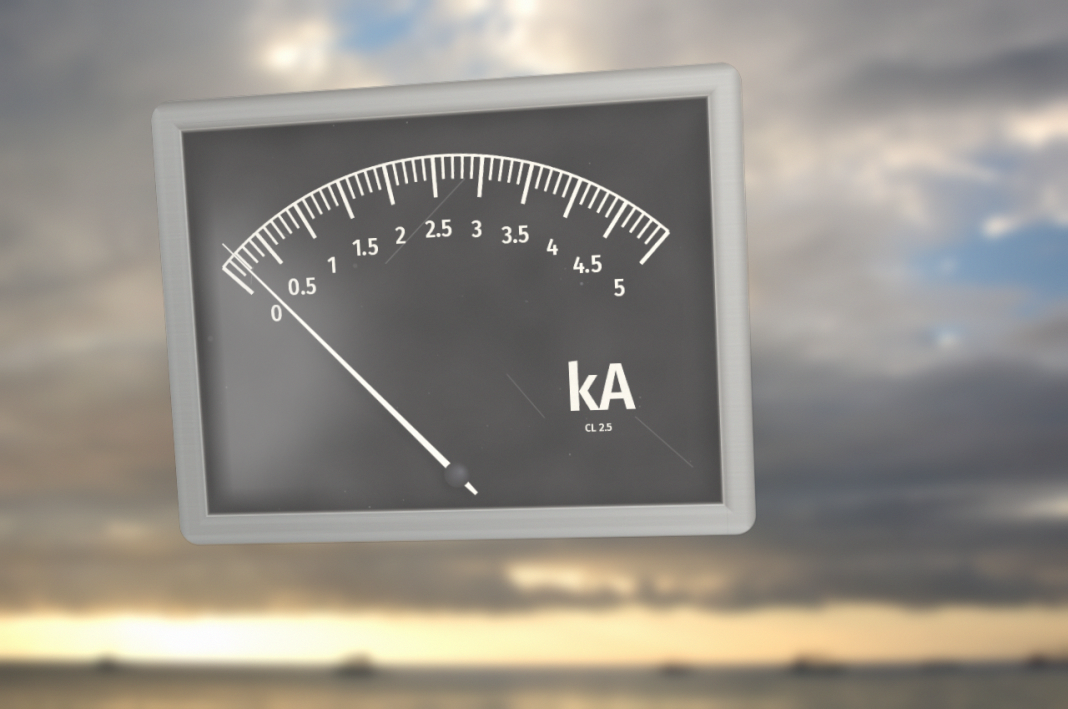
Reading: 0.2
